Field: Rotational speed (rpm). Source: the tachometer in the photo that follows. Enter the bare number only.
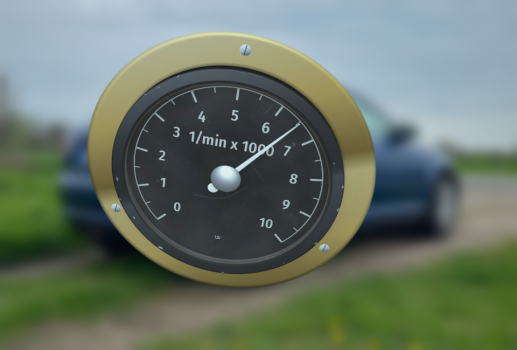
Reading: 6500
